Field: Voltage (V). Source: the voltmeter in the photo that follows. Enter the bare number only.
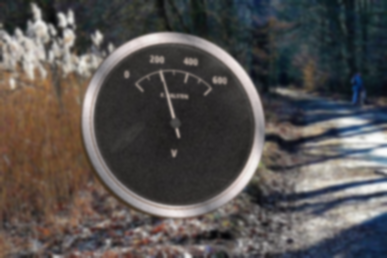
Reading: 200
